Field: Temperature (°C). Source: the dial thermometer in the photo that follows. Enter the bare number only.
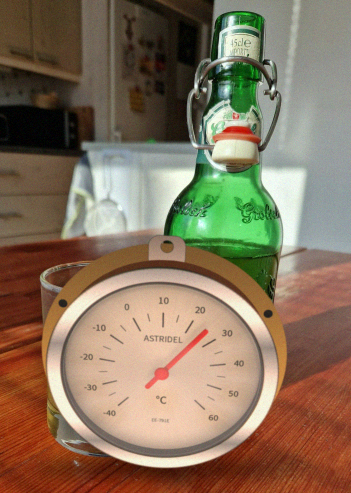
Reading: 25
